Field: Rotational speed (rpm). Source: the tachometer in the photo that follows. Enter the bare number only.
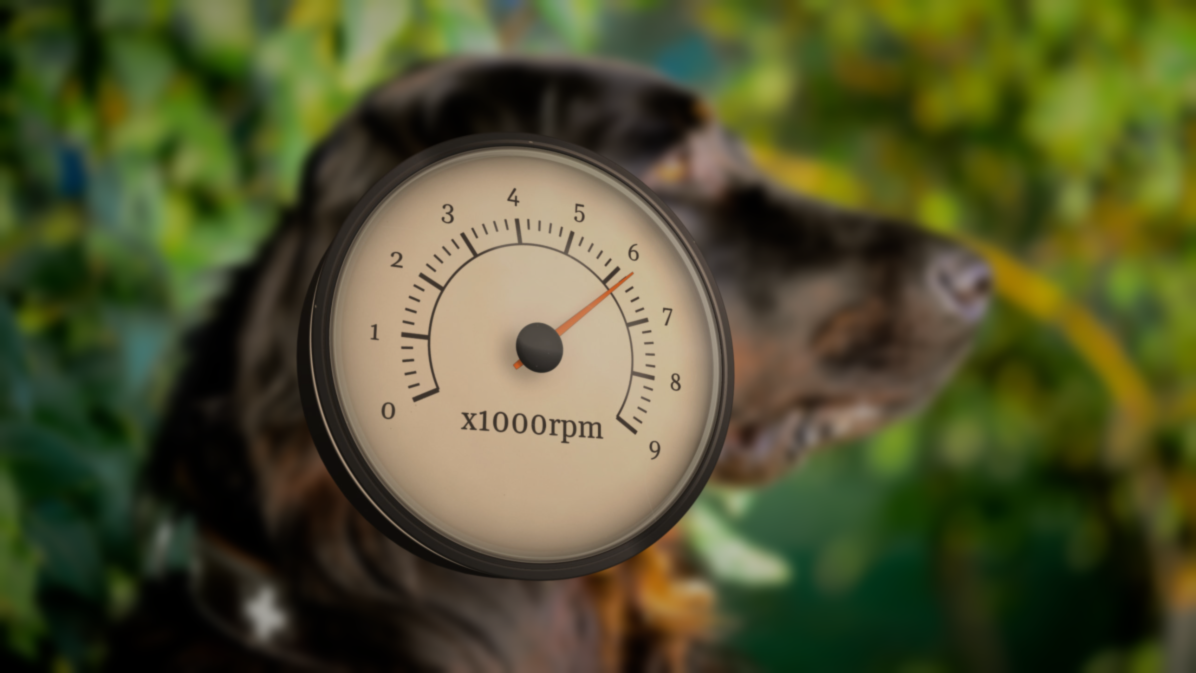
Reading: 6200
